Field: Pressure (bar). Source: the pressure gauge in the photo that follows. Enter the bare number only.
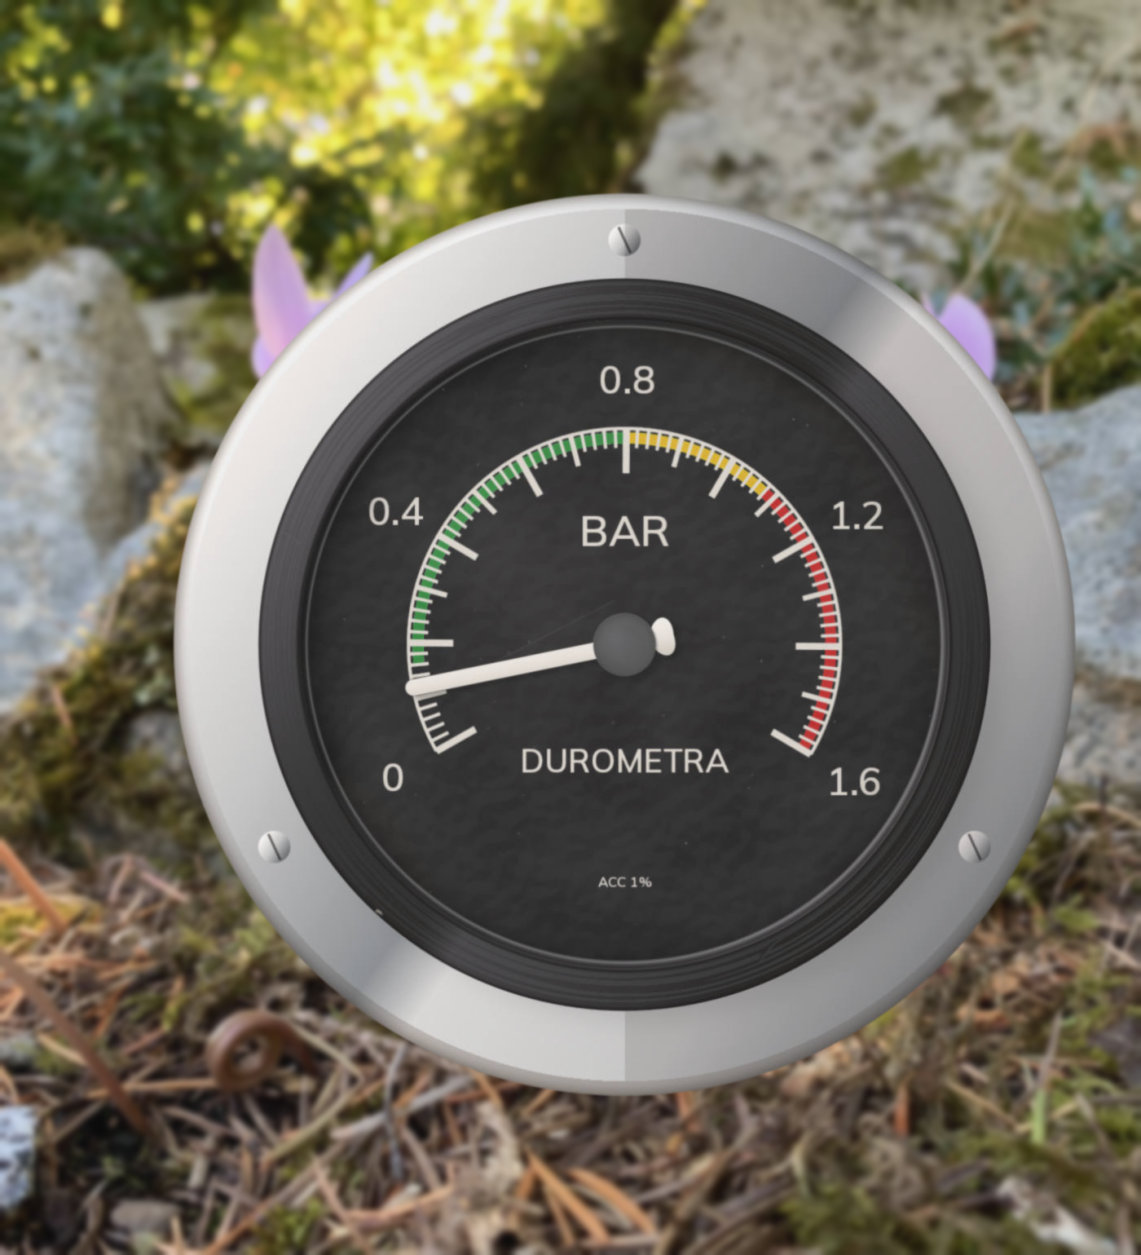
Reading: 0.12
